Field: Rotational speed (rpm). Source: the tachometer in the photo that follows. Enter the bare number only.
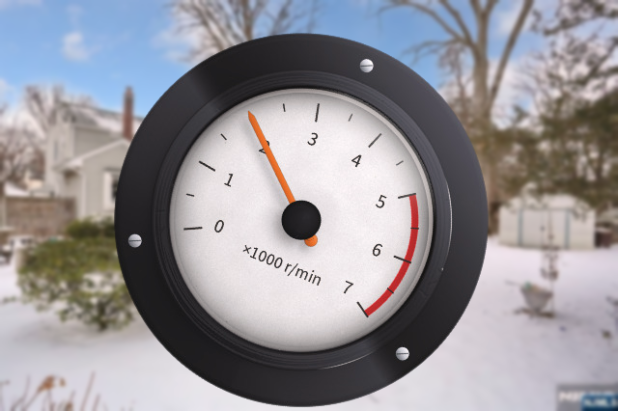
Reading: 2000
